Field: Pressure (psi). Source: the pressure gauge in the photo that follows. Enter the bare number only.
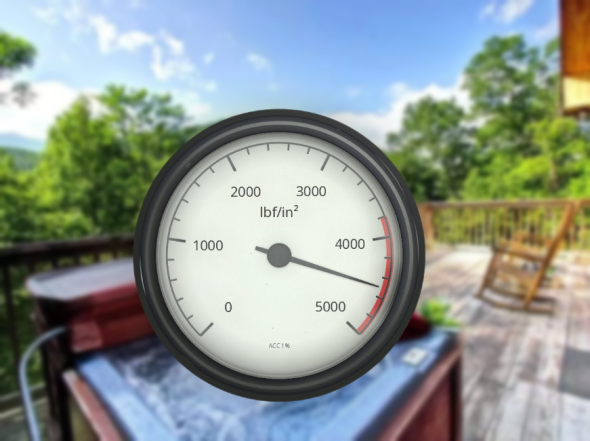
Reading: 4500
